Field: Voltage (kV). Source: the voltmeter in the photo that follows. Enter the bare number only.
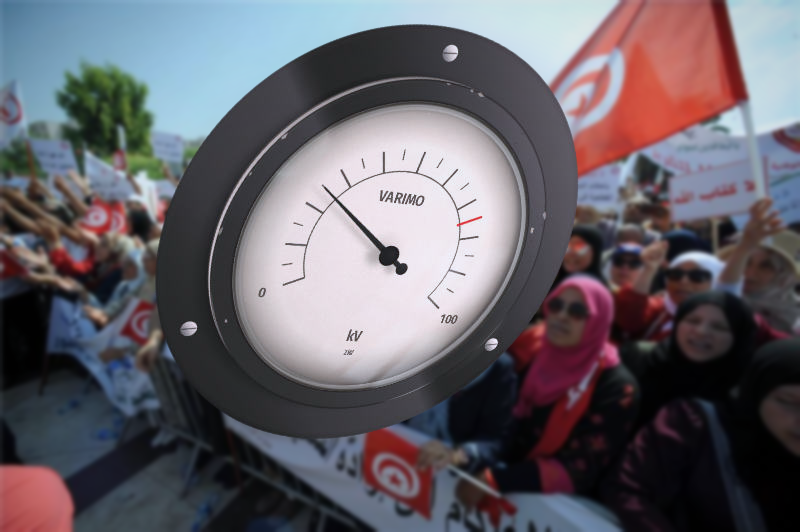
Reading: 25
